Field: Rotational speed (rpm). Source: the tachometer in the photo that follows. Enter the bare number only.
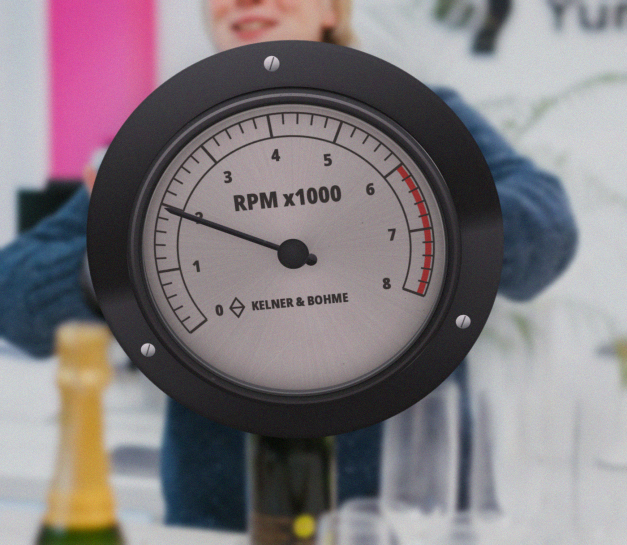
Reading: 2000
